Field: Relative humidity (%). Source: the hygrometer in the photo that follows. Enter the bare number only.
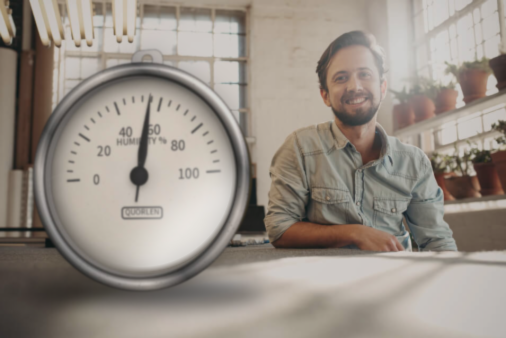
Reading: 56
